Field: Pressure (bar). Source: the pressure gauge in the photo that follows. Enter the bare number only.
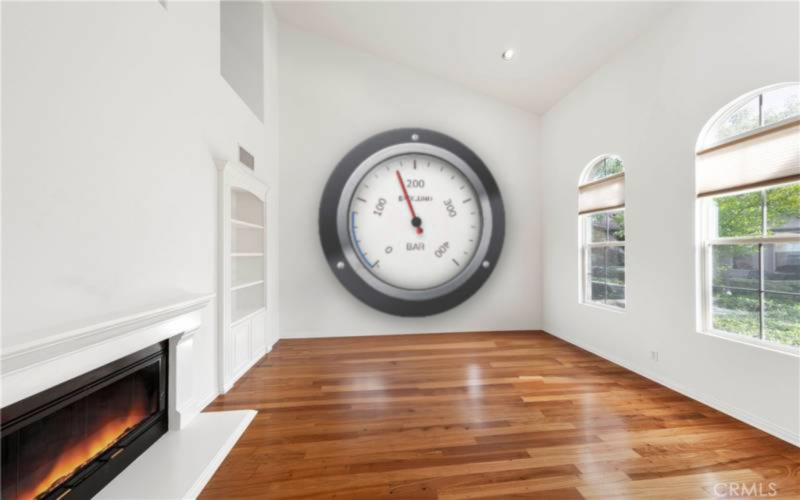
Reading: 170
